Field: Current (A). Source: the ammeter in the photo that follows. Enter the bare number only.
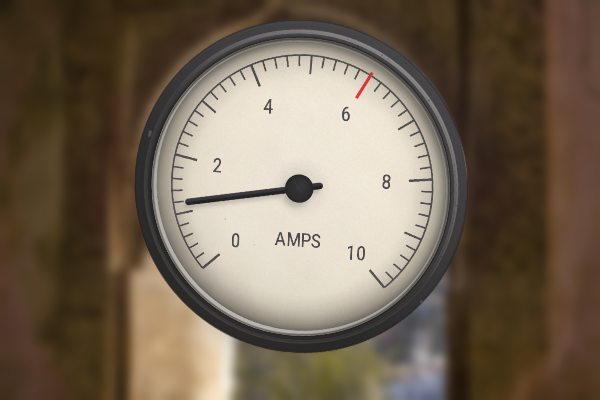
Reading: 1.2
